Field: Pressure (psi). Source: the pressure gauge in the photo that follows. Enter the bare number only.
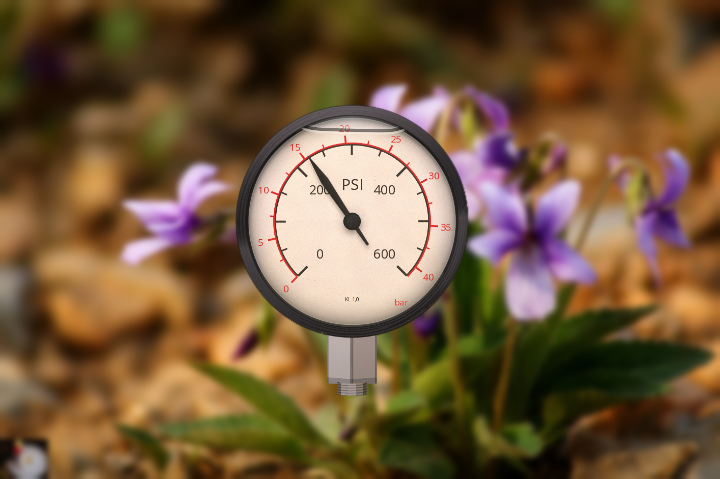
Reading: 225
